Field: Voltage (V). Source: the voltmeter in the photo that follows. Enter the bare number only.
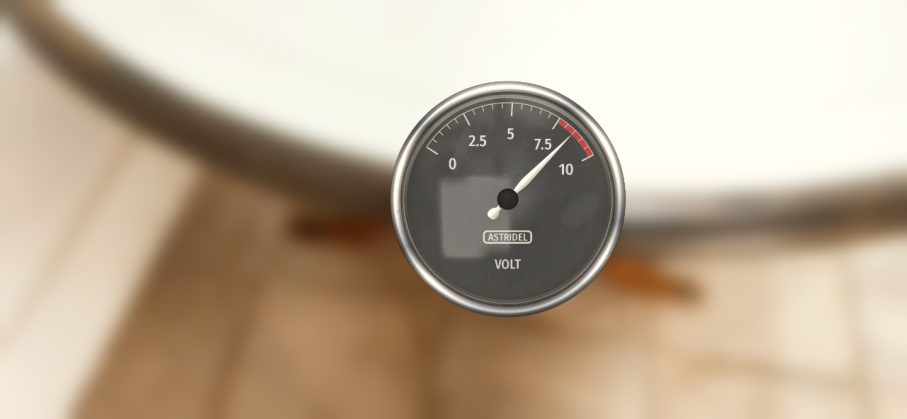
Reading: 8.5
